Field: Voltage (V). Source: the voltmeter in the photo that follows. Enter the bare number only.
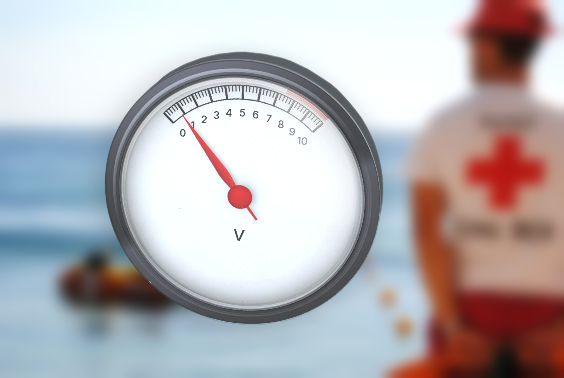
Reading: 1
